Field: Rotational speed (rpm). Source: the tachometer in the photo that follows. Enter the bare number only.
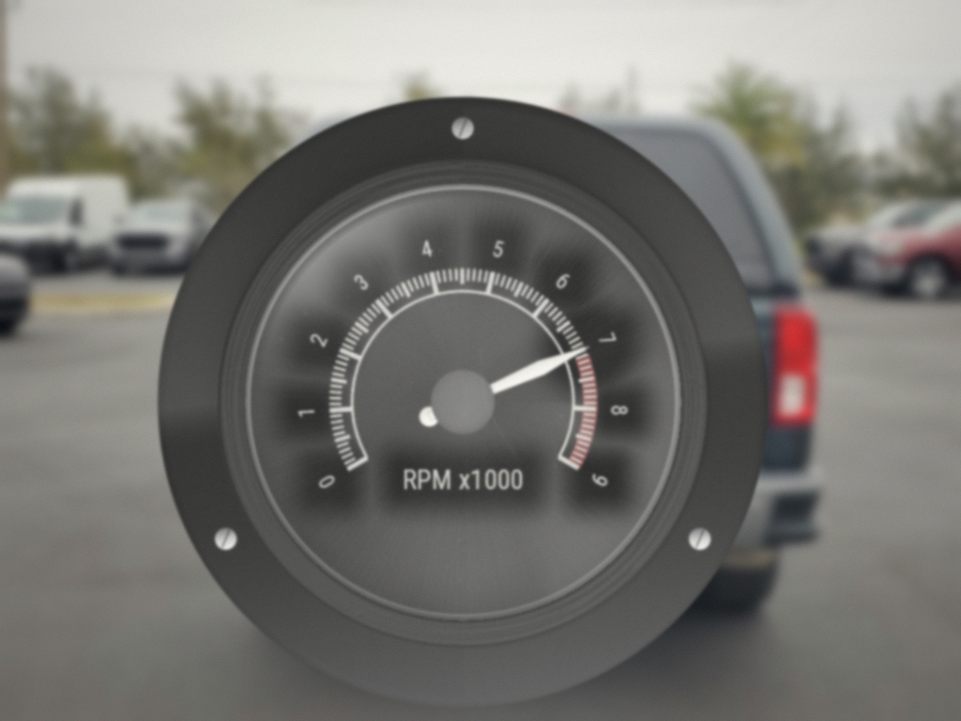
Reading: 7000
